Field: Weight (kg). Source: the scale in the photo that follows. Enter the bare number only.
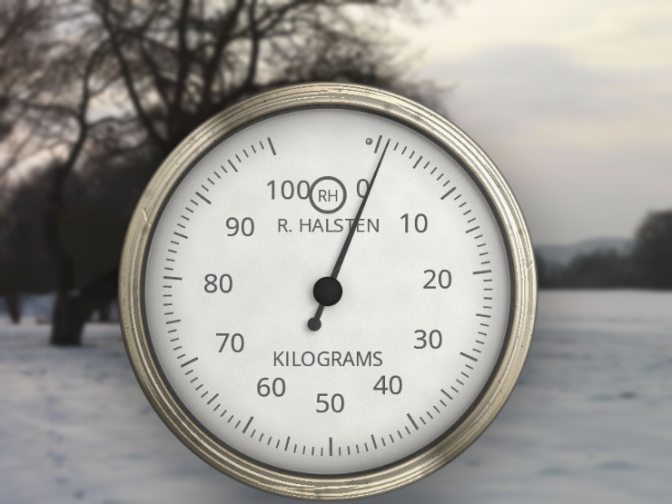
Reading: 1
